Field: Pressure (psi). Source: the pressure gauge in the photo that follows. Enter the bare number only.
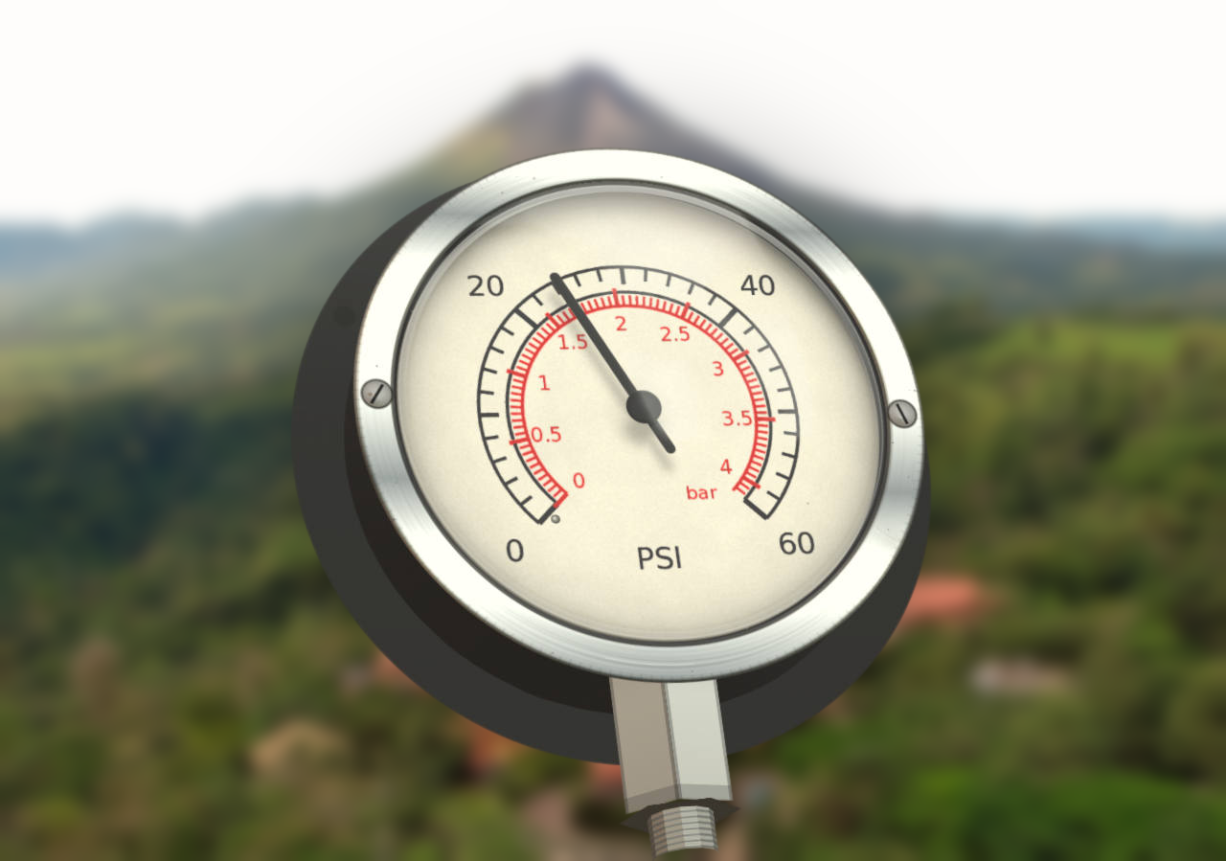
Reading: 24
